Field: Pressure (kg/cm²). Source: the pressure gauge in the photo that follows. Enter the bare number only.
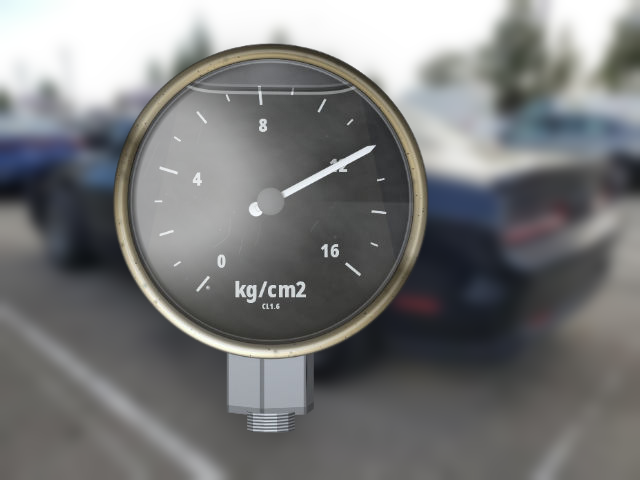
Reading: 12
